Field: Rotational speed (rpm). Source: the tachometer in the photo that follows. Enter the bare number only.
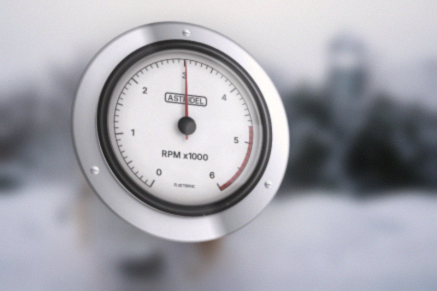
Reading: 3000
